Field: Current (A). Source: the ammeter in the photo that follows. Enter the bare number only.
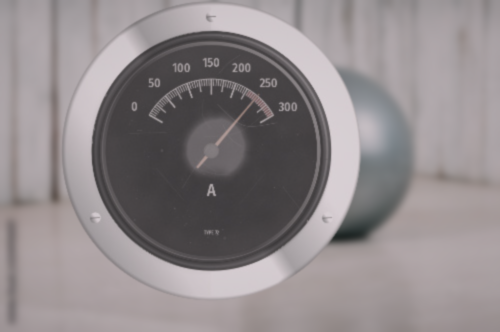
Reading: 250
